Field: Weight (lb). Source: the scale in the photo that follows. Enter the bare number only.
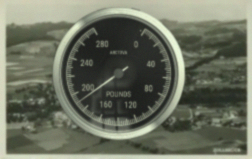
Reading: 190
